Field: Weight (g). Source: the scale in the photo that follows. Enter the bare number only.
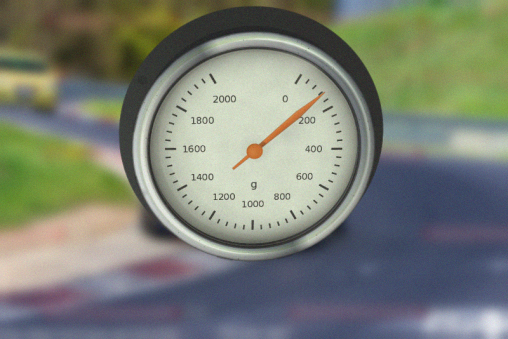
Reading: 120
